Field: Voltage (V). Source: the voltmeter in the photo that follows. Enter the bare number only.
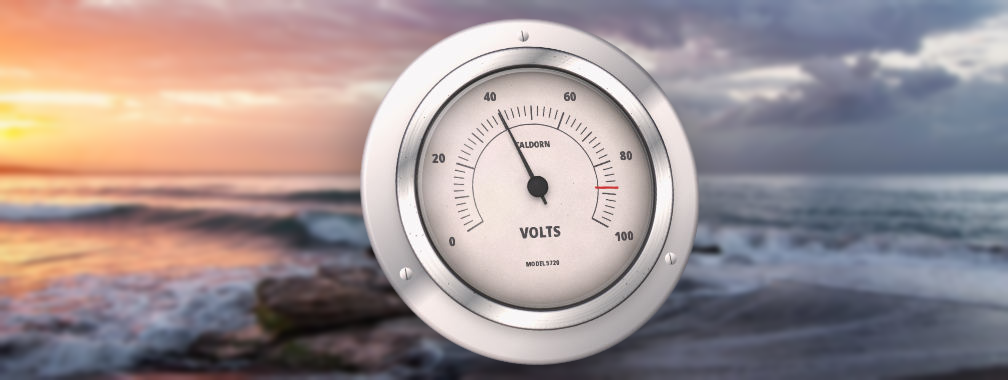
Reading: 40
